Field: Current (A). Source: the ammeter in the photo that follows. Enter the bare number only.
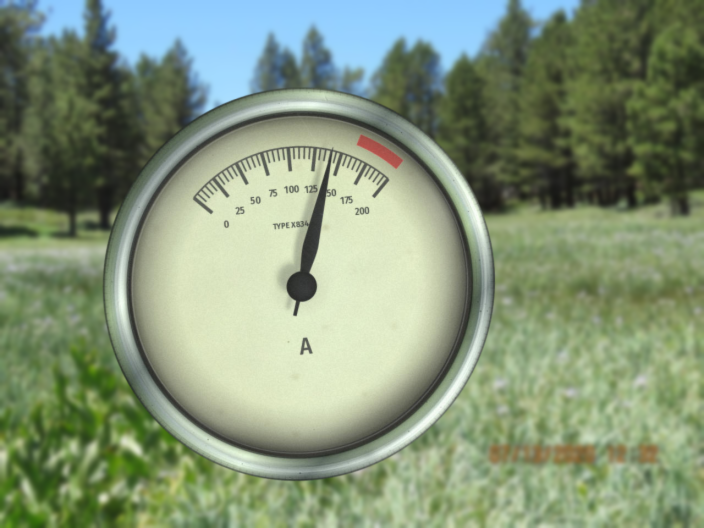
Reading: 140
